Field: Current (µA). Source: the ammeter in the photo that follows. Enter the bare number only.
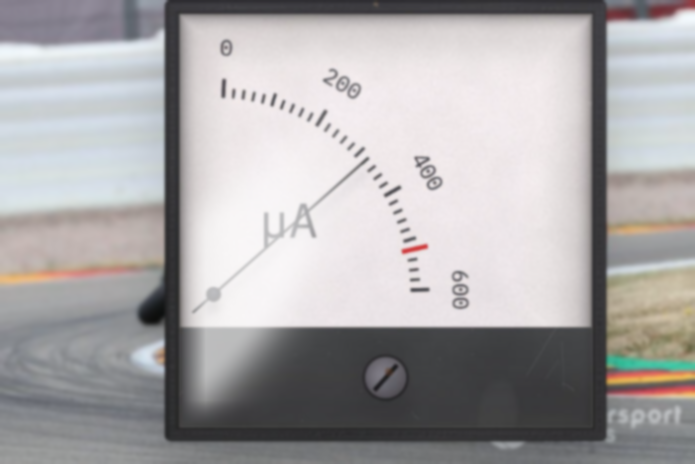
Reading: 320
